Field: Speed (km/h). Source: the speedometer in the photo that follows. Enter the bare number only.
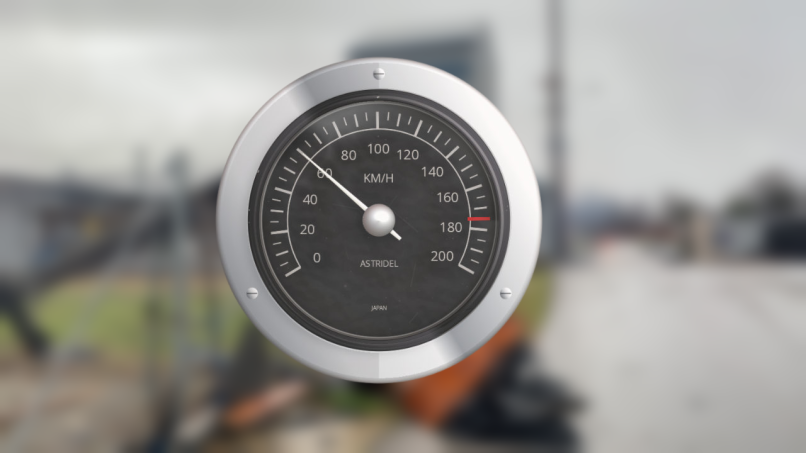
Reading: 60
